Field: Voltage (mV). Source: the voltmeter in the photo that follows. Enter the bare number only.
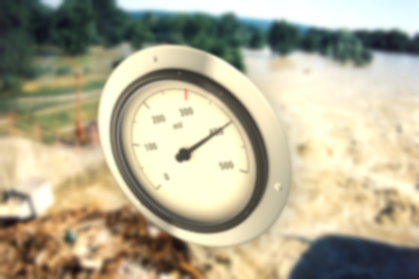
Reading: 400
